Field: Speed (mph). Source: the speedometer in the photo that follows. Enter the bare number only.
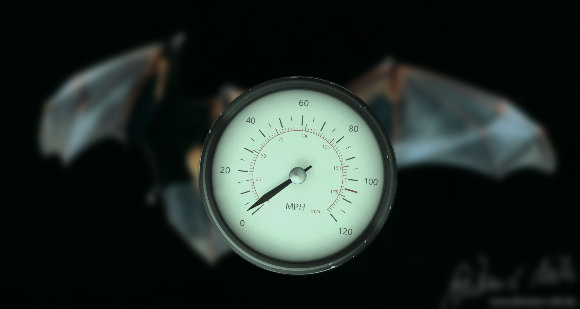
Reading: 2.5
